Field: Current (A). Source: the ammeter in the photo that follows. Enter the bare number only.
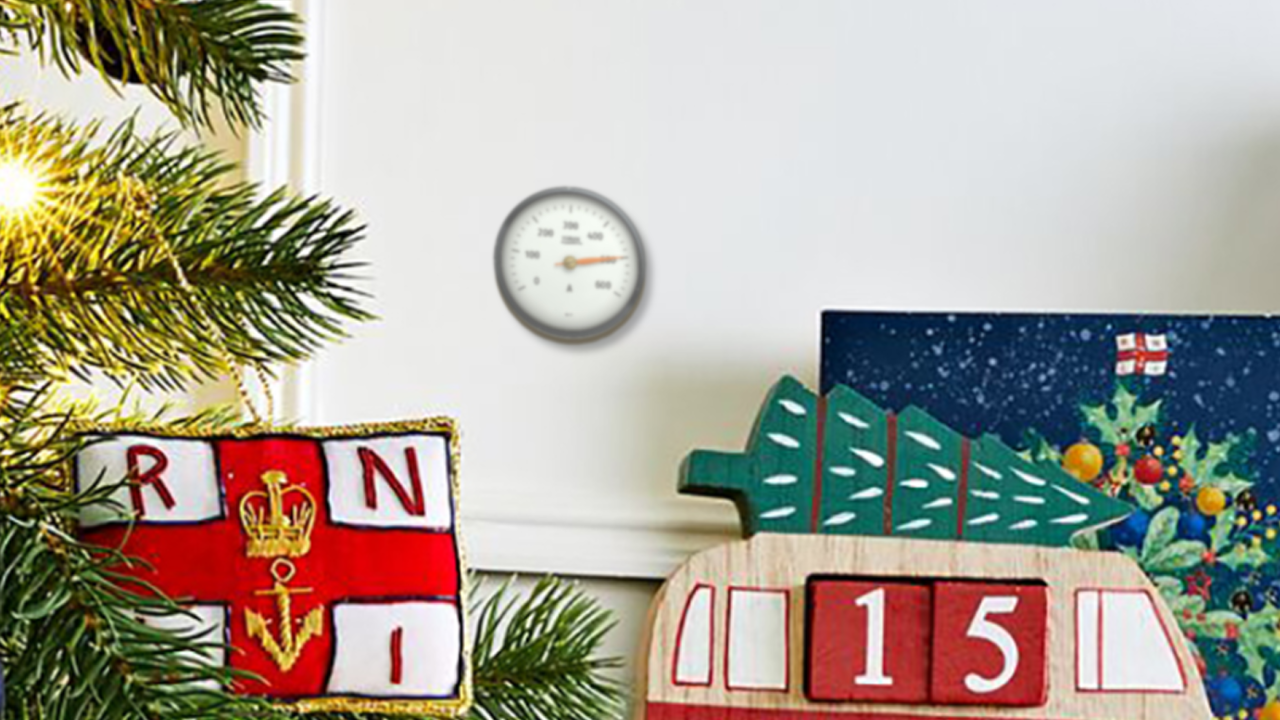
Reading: 500
